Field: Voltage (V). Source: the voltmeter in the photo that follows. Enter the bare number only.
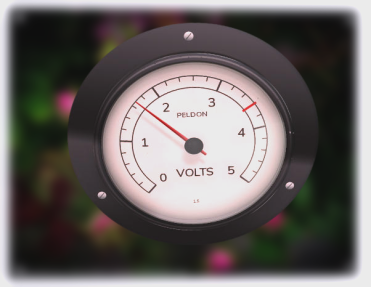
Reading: 1.7
